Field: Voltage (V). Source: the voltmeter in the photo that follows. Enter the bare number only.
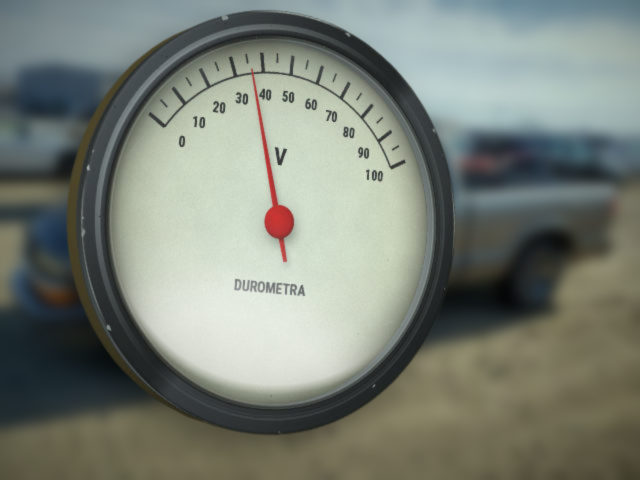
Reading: 35
